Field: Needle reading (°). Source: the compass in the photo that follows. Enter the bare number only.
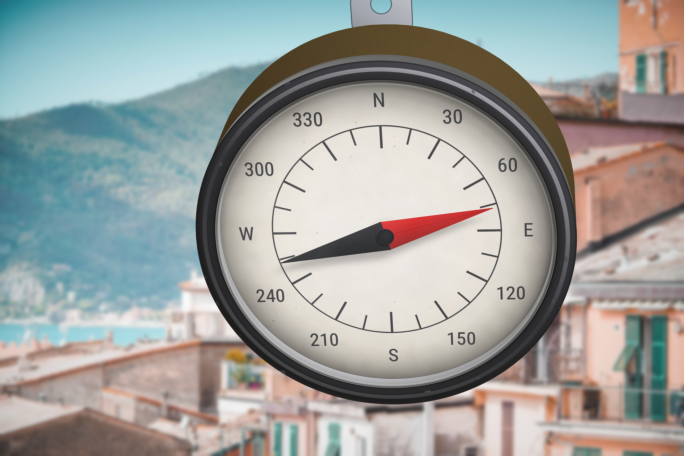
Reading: 75
